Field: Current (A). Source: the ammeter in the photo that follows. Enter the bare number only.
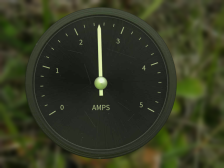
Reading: 2.5
